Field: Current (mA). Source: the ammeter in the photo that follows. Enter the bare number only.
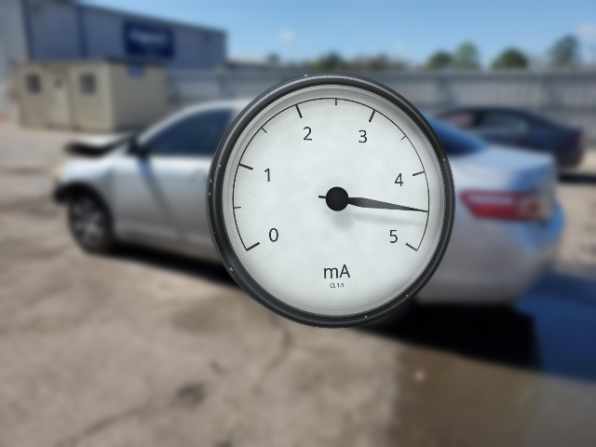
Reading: 4.5
